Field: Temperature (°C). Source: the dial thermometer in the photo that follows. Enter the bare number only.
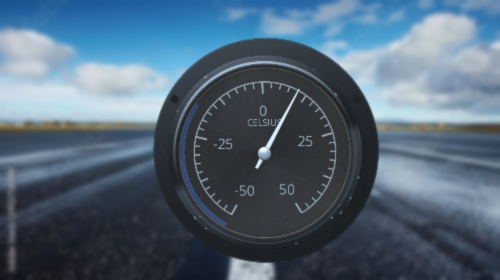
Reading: 10
